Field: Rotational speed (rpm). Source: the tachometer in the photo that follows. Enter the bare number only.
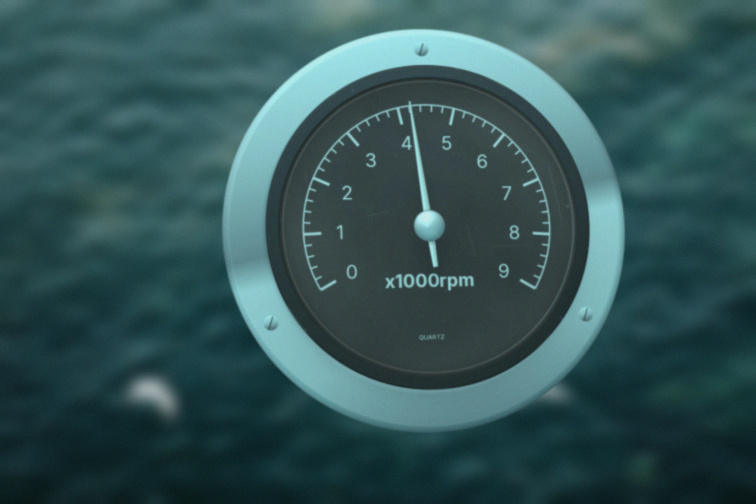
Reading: 4200
